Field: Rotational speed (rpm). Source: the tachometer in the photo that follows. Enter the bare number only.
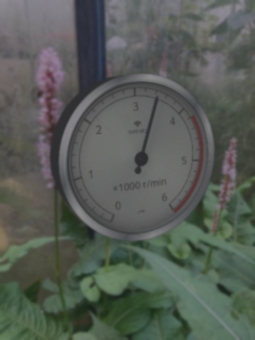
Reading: 3400
